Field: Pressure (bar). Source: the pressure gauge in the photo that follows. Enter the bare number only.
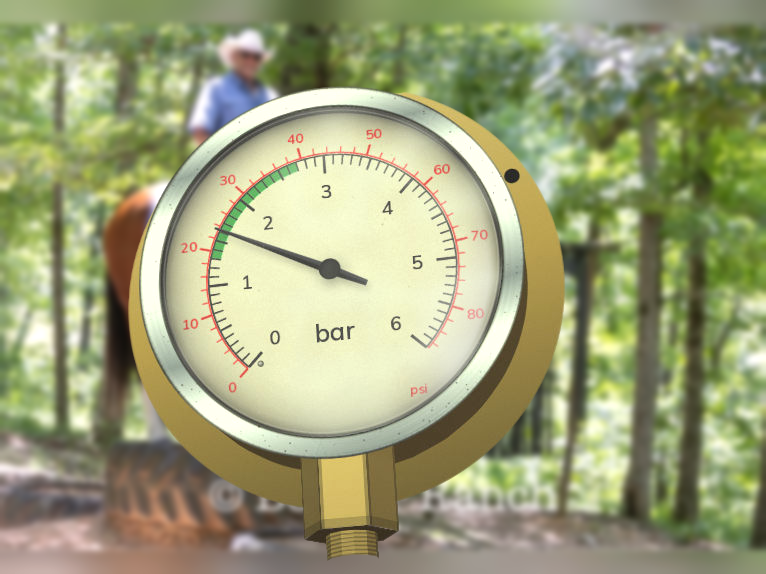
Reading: 1.6
